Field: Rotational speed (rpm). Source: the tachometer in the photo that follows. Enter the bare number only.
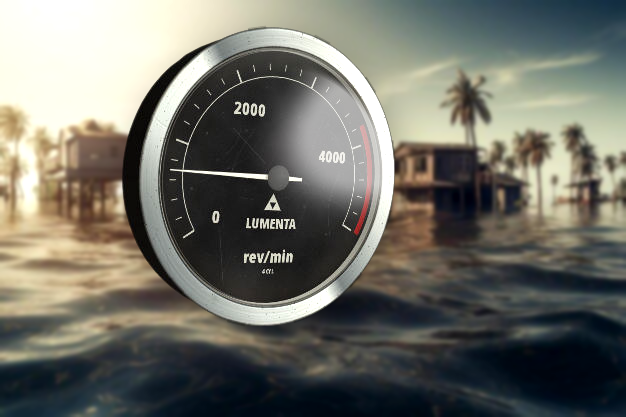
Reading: 700
